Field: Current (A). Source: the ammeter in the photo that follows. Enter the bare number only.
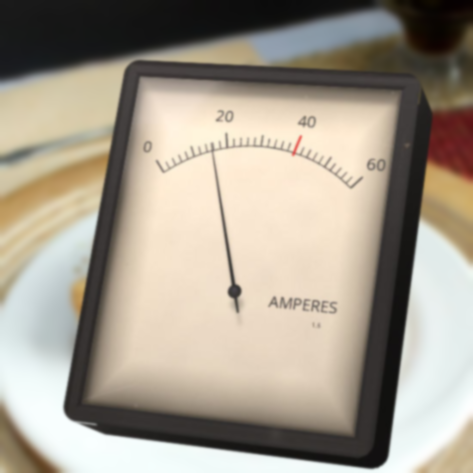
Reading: 16
